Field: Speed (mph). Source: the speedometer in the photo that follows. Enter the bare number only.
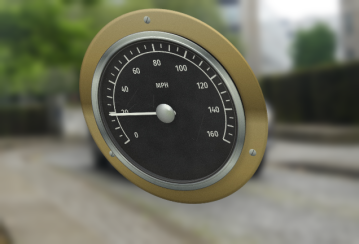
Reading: 20
